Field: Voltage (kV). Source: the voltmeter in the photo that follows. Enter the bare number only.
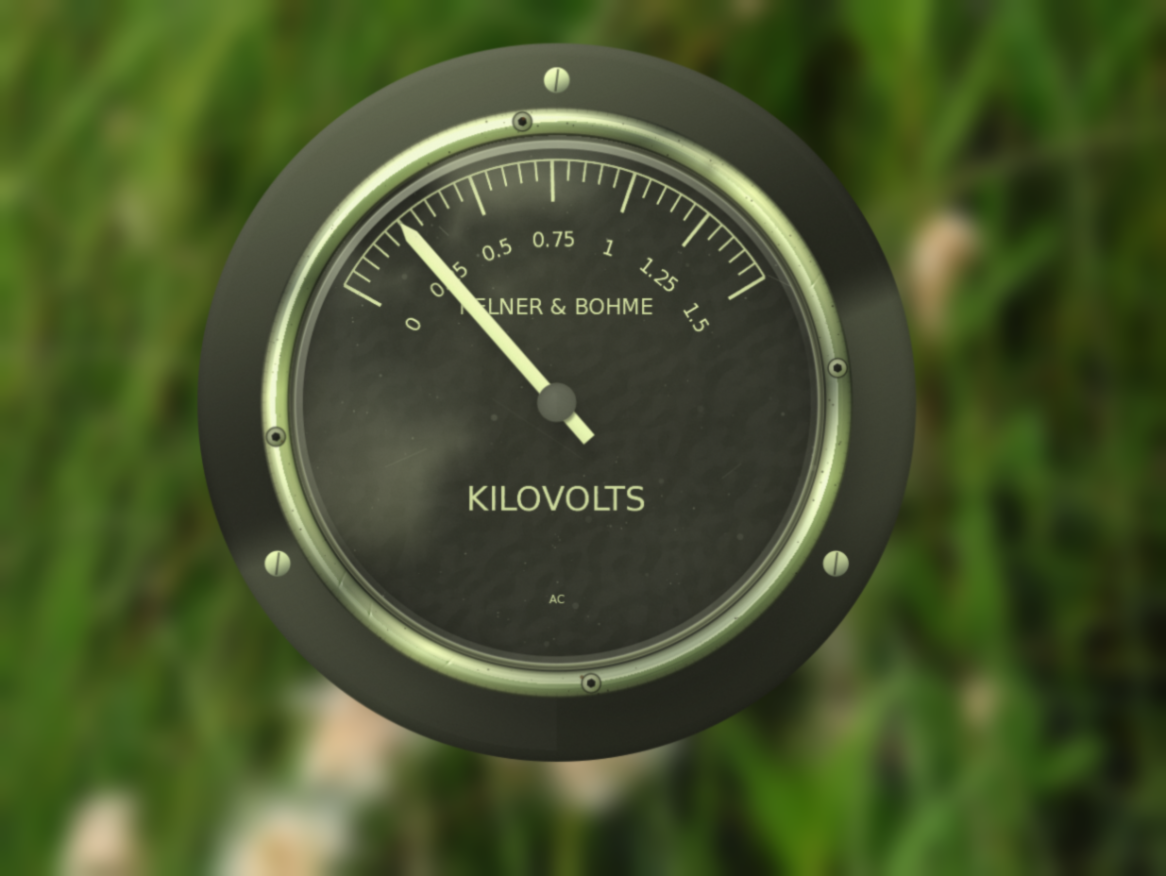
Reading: 0.25
